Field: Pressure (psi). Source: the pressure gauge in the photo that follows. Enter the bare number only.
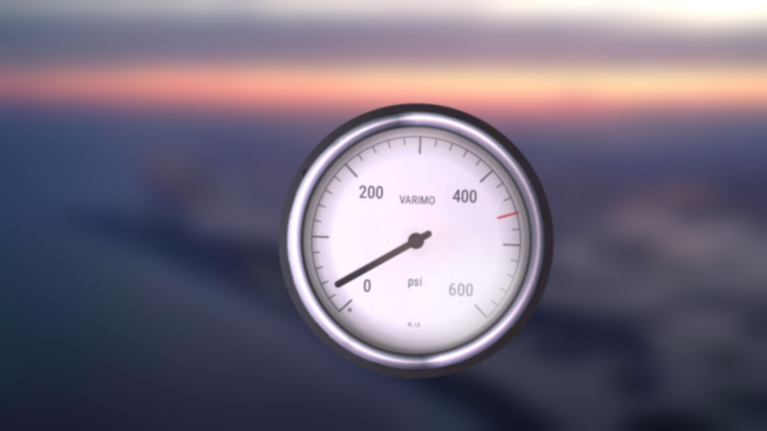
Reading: 30
